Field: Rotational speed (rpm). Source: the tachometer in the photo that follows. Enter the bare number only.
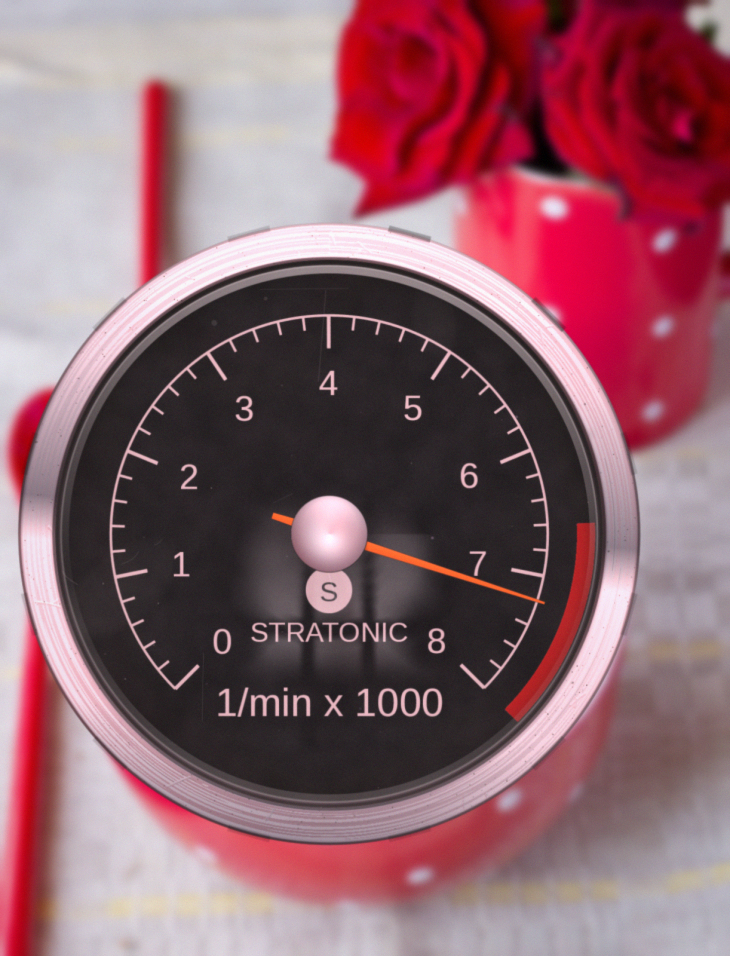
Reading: 7200
